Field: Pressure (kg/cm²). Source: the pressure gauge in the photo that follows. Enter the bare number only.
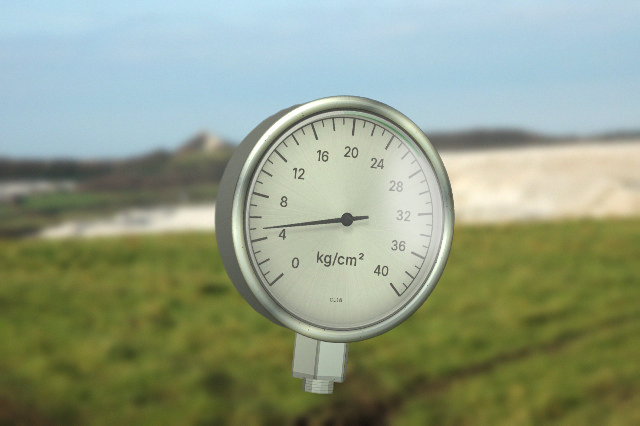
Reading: 5
